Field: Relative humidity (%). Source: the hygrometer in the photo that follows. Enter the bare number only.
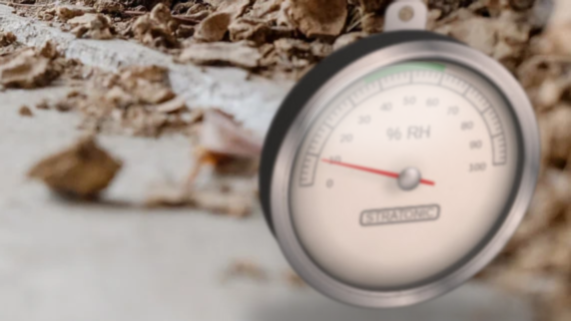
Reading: 10
